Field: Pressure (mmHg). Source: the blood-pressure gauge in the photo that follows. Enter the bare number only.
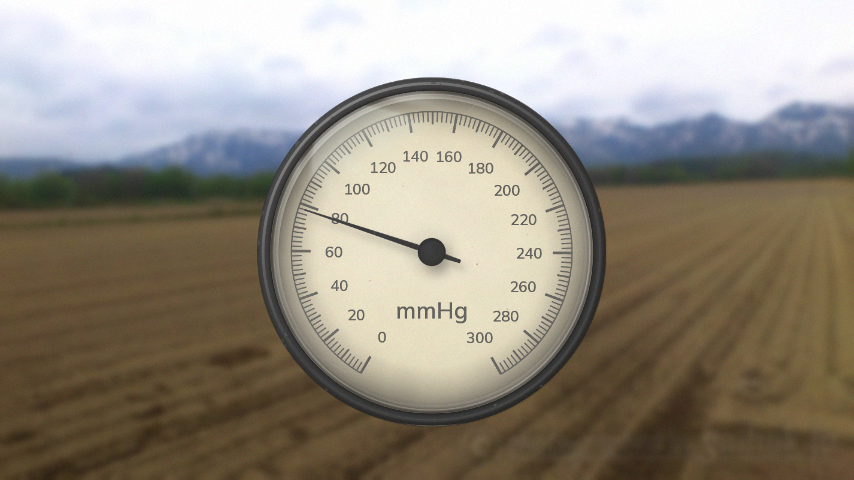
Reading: 78
